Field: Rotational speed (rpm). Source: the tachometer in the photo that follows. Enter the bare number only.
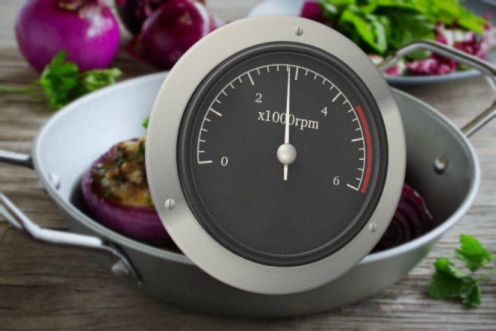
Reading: 2800
